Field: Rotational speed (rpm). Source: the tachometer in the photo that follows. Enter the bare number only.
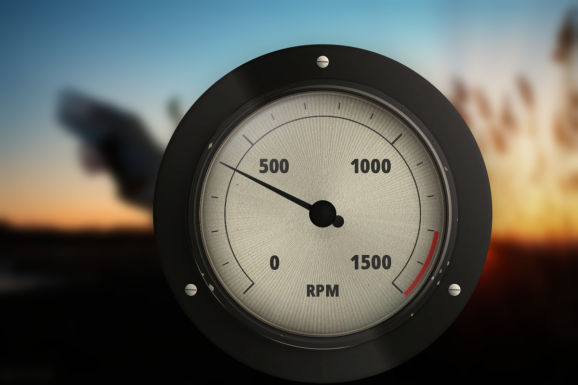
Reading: 400
